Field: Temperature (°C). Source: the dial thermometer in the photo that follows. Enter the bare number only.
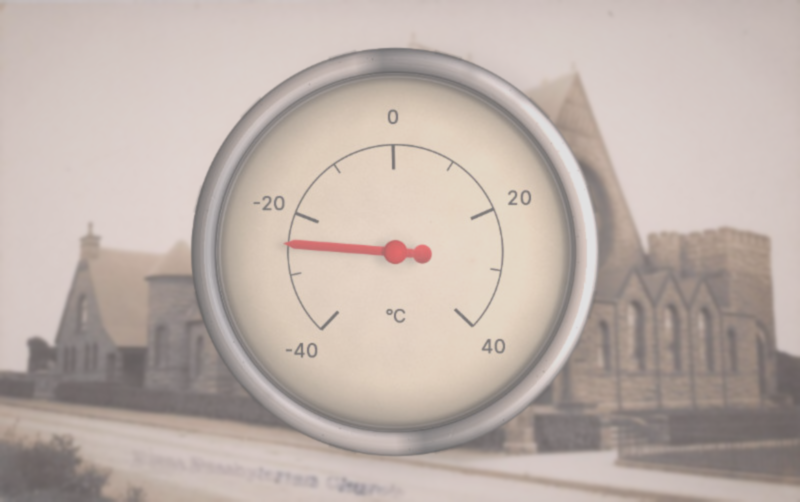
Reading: -25
